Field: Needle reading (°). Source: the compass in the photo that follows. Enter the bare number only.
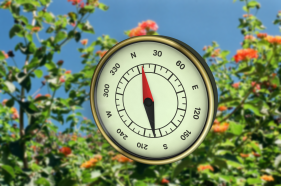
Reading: 10
